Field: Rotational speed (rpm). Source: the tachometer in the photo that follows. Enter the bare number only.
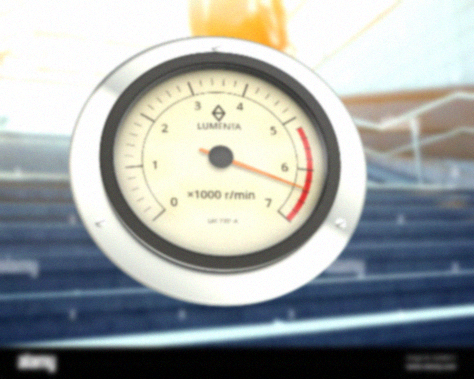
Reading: 6400
